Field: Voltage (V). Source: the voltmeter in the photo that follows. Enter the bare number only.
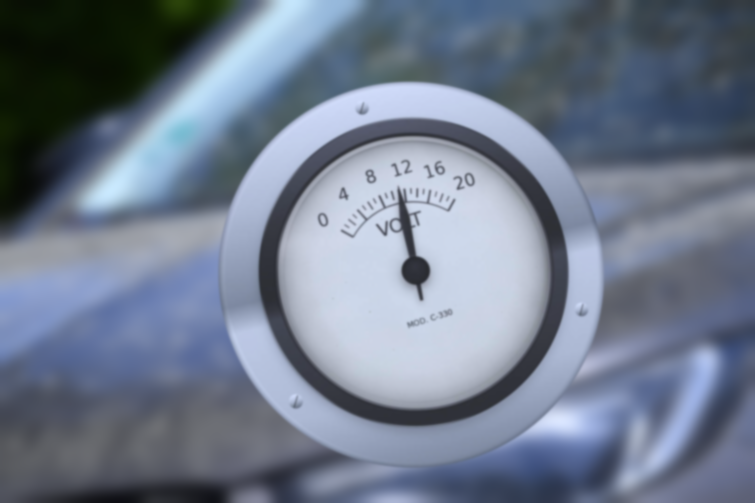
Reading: 11
